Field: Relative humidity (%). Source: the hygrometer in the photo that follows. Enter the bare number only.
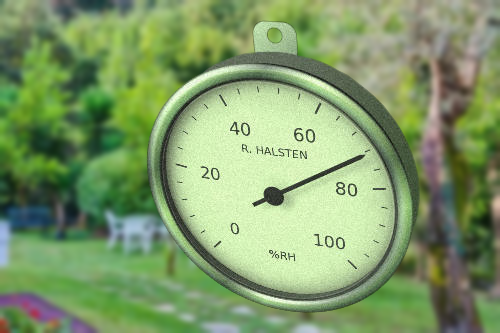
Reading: 72
